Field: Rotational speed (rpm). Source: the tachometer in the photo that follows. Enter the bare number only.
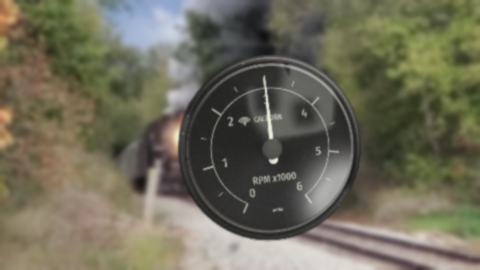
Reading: 3000
